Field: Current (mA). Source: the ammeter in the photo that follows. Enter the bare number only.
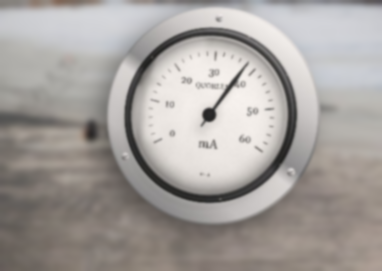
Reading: 38
